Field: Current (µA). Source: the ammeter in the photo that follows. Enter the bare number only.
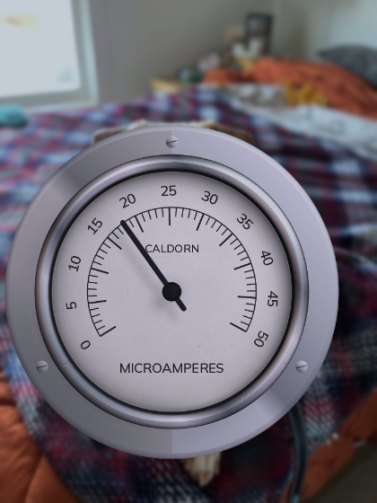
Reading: 18
